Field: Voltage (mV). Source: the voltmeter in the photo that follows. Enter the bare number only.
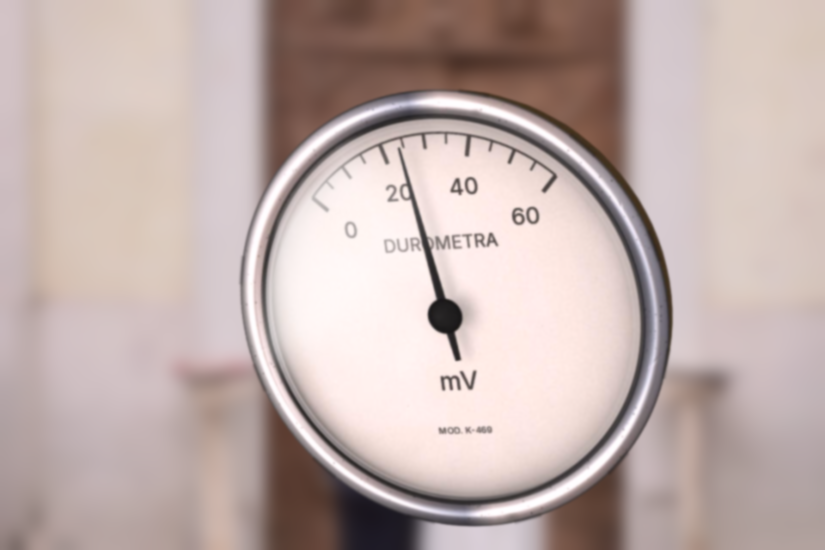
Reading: 25
